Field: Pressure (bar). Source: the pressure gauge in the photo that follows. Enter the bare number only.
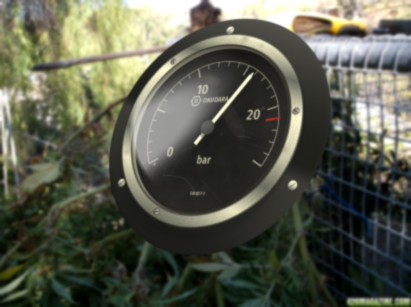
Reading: 16
